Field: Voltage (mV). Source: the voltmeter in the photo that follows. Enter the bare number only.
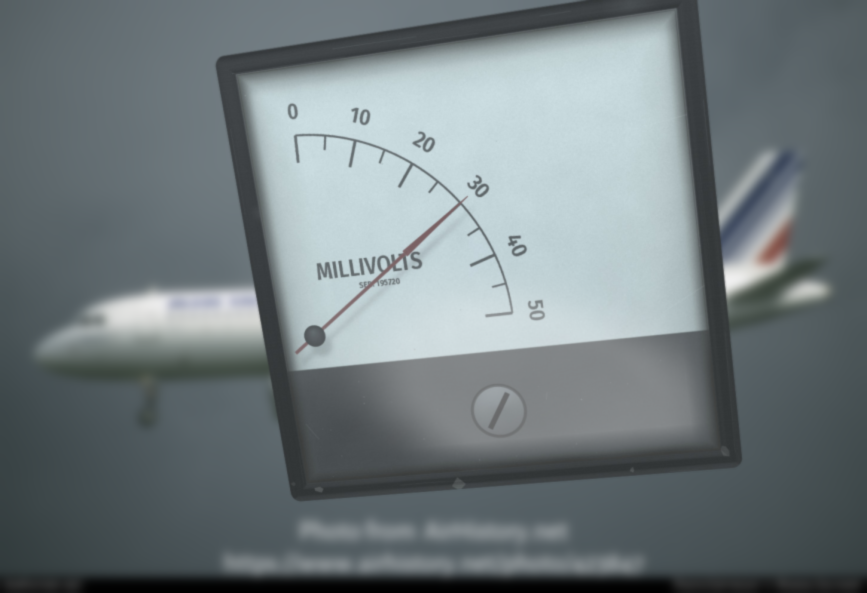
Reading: 30
